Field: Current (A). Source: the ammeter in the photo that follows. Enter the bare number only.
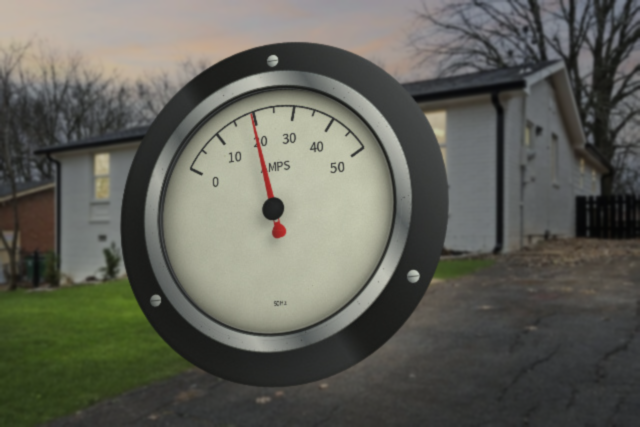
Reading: 20
